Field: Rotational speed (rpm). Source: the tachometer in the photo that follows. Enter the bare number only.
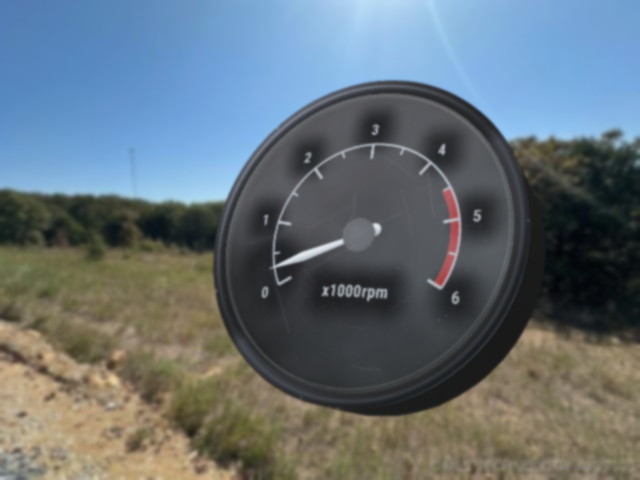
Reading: 250
